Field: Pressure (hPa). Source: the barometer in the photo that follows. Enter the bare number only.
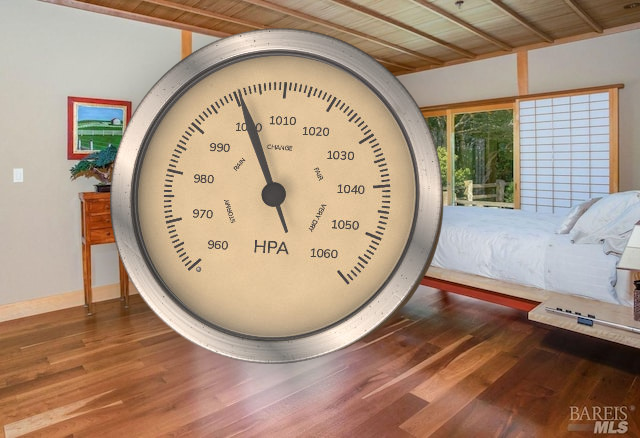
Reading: 1001
